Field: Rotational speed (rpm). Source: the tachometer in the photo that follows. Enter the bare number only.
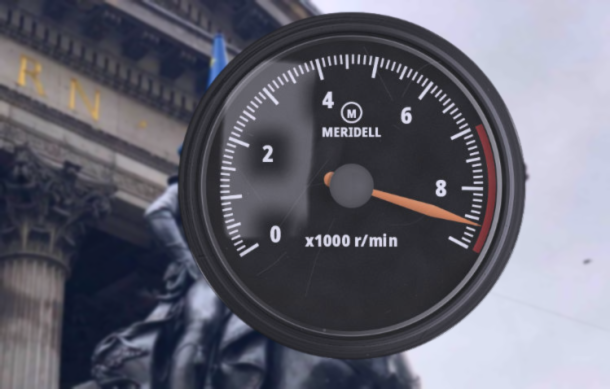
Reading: 8600
